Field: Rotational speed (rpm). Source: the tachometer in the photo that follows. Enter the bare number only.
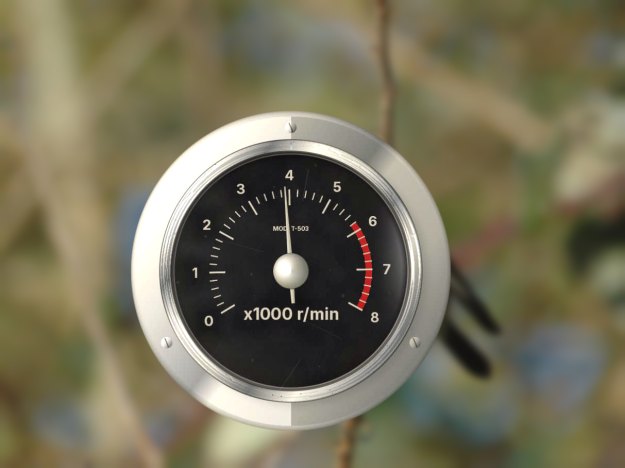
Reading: 3900
